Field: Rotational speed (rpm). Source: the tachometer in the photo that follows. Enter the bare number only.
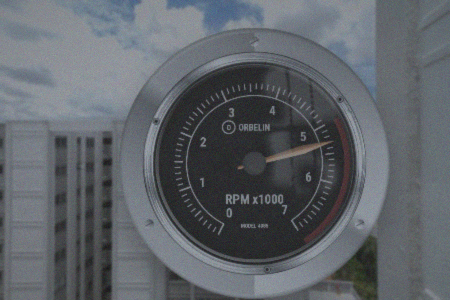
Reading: 5300
